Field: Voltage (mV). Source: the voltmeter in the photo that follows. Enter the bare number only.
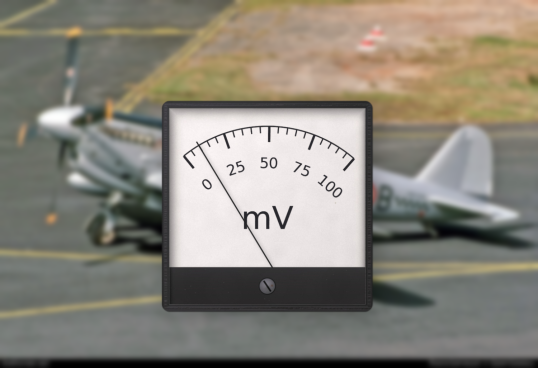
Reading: 10
